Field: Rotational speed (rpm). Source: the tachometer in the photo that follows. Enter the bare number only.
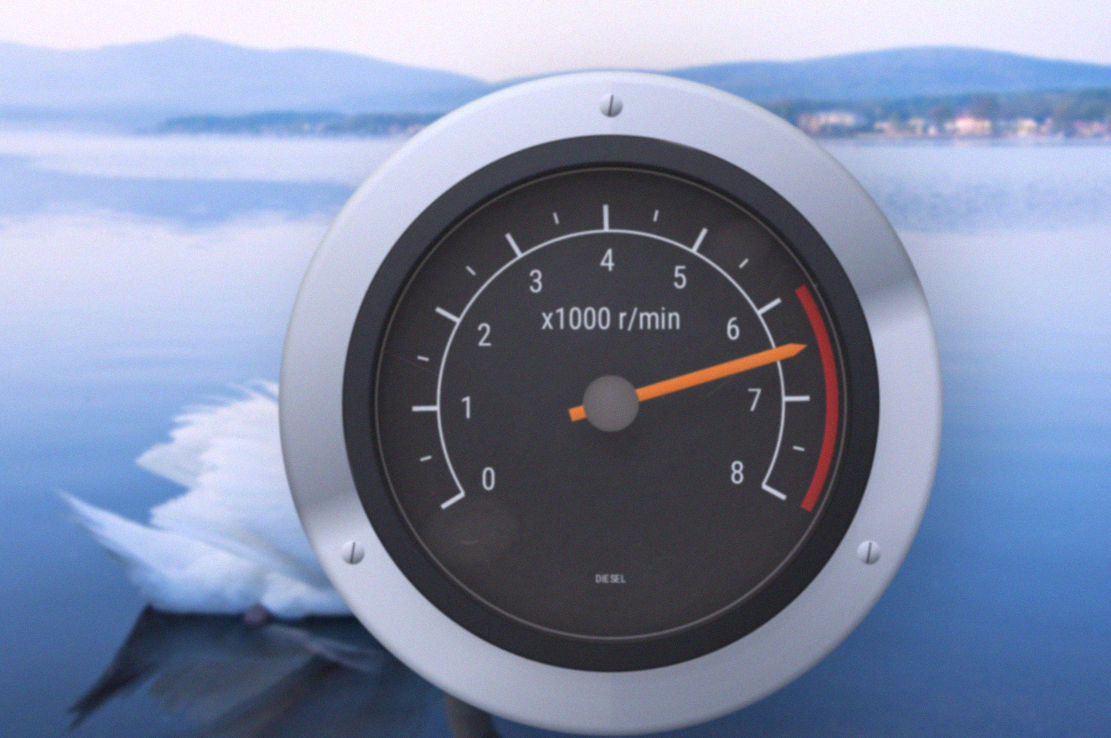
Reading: 6500
